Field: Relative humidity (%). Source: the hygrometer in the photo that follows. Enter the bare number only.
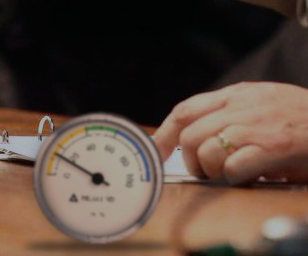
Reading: 15
